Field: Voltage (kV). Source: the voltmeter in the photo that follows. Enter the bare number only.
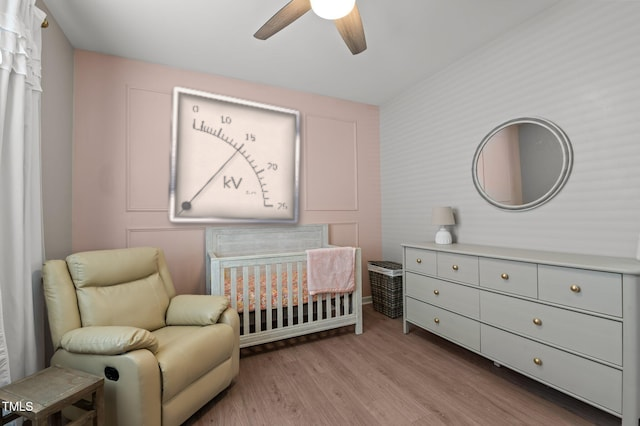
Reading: 15
